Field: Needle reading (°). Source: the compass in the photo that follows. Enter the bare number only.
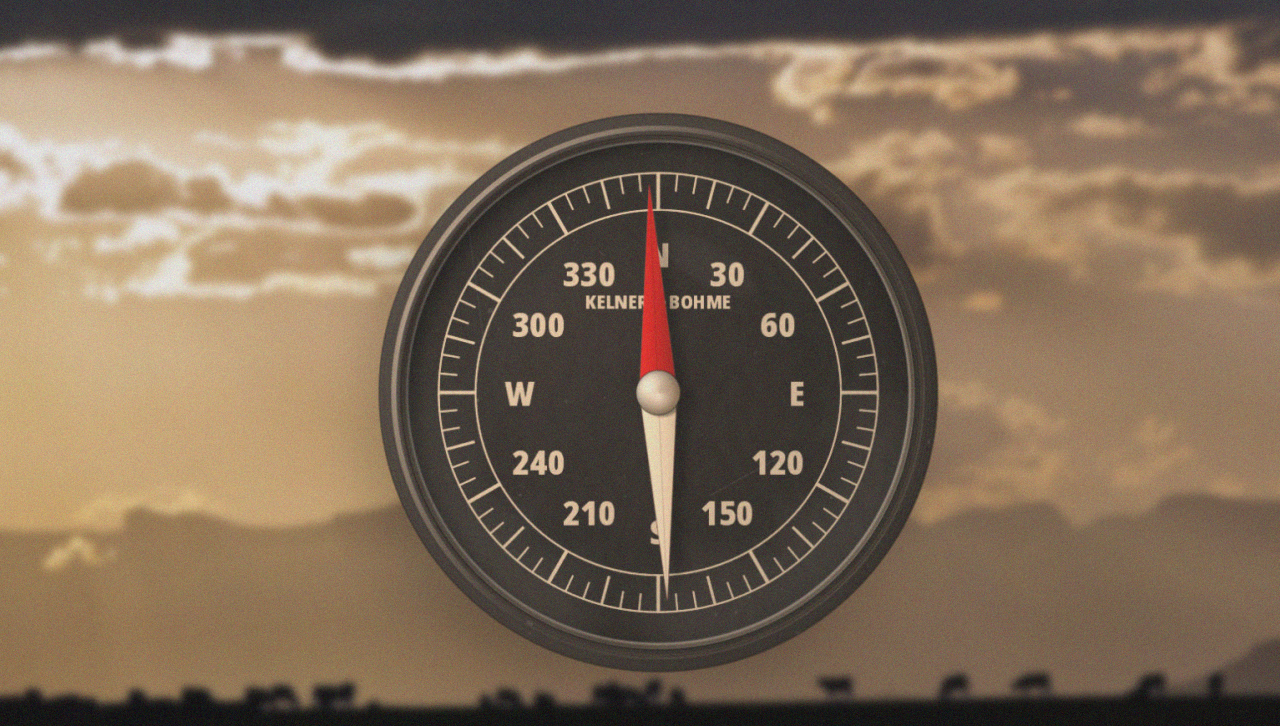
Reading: 357.5
